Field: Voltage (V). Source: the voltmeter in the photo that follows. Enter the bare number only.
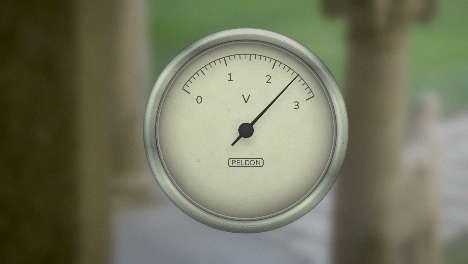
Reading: 2.5
